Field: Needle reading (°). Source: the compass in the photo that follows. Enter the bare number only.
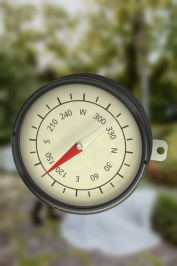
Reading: 135
